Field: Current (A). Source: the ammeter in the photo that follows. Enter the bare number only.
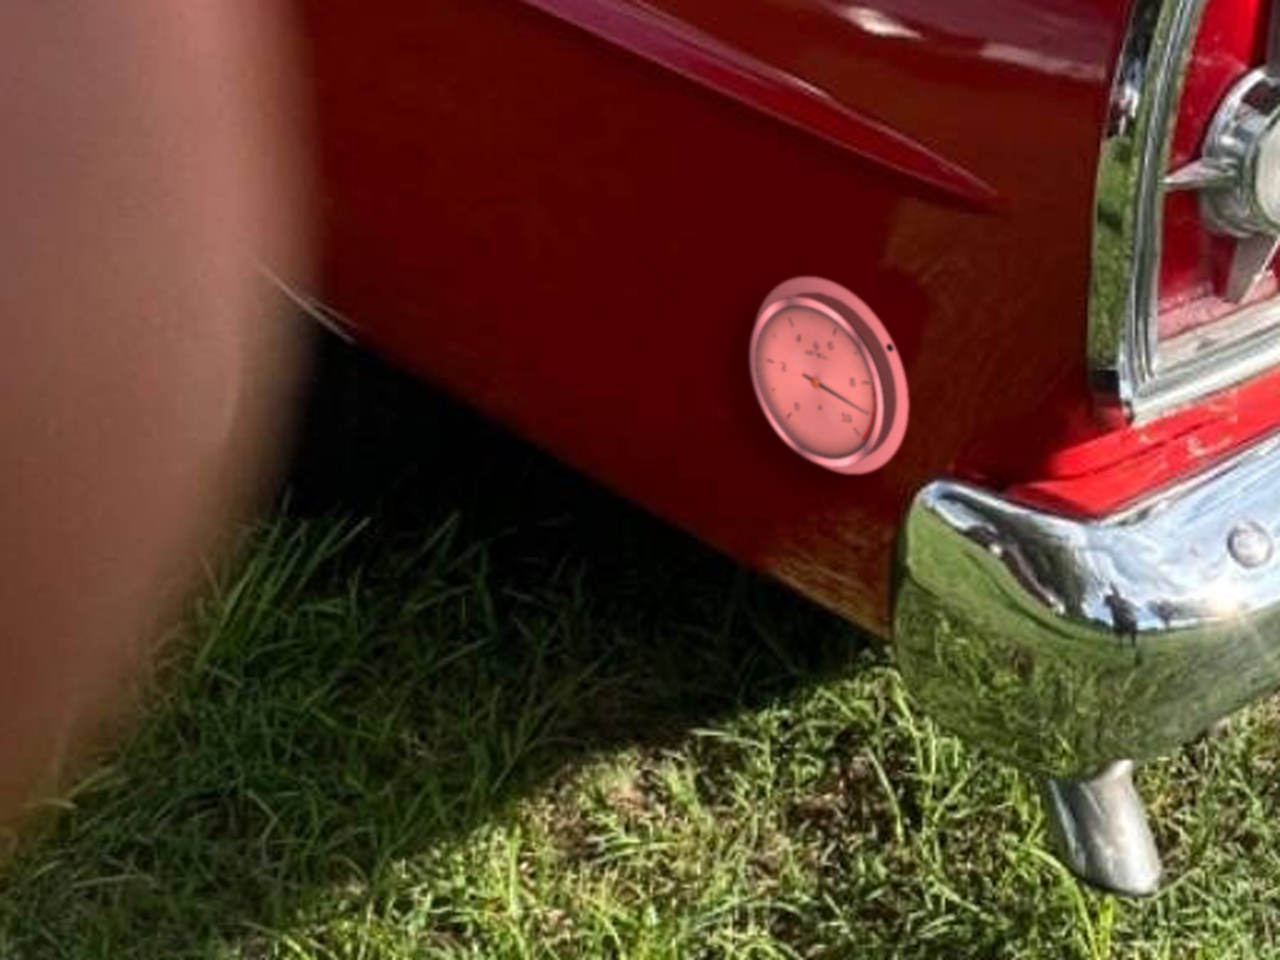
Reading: 9
